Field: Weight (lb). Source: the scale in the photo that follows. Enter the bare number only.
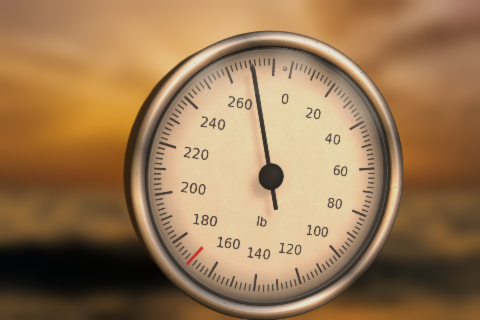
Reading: 270
